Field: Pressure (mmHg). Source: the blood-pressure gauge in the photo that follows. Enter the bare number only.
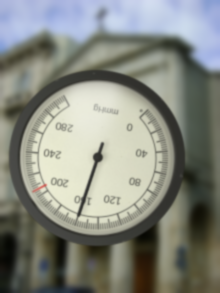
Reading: 160
